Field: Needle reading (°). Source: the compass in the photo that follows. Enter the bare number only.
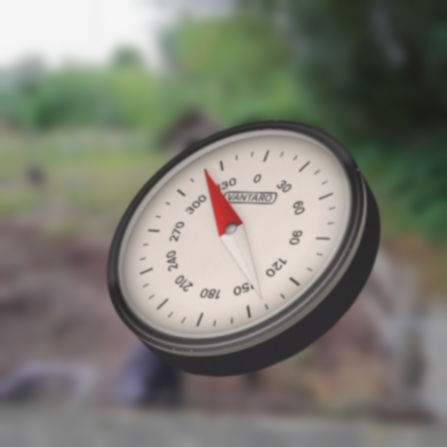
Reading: 320
